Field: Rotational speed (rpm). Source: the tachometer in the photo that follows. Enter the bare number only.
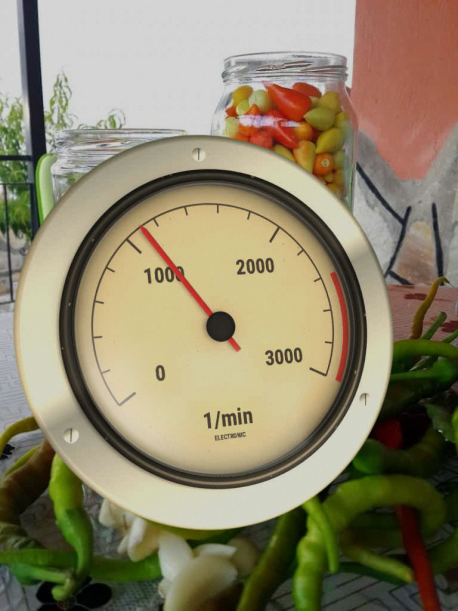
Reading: 1100
